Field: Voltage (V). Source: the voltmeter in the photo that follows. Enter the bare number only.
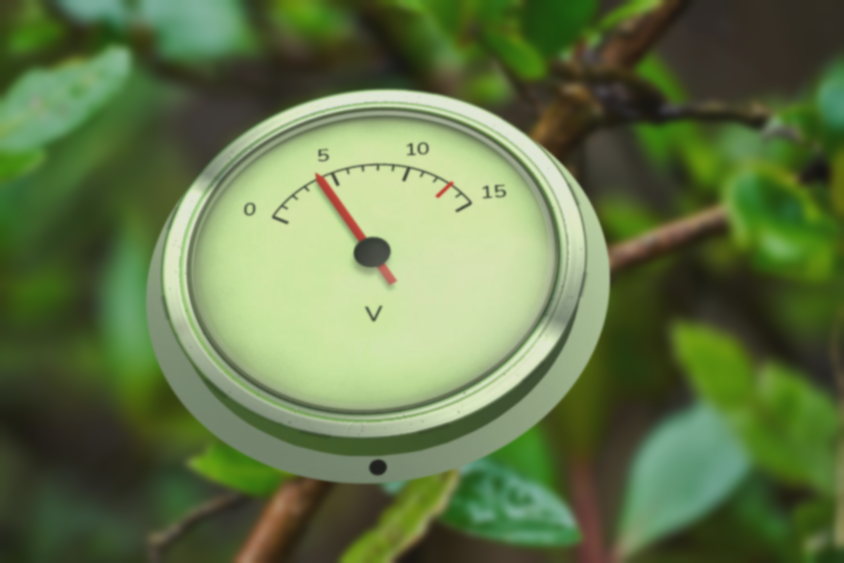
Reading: 4
